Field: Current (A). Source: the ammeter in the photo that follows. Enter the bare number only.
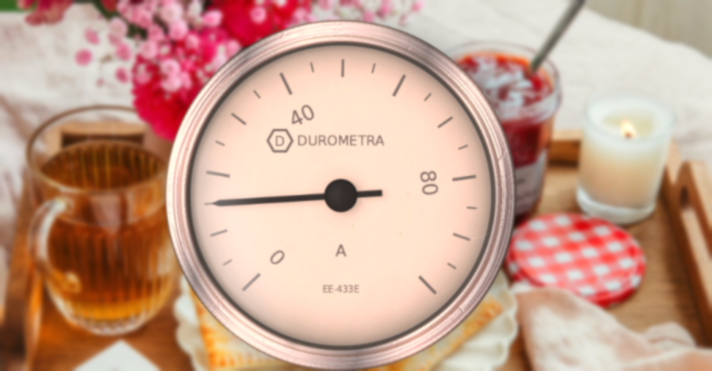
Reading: 15
